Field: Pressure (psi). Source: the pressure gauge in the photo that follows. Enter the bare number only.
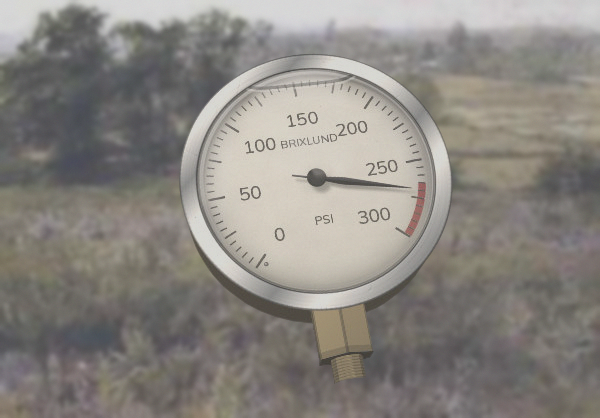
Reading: 270
